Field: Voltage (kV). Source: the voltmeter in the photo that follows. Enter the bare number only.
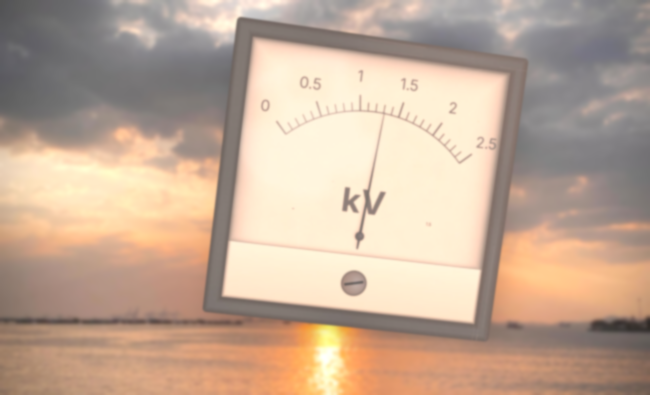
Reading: 1.3
